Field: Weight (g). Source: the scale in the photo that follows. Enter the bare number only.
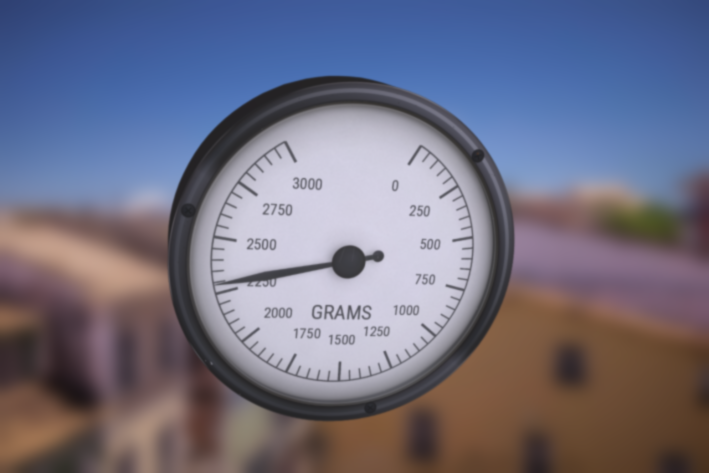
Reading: 2300
